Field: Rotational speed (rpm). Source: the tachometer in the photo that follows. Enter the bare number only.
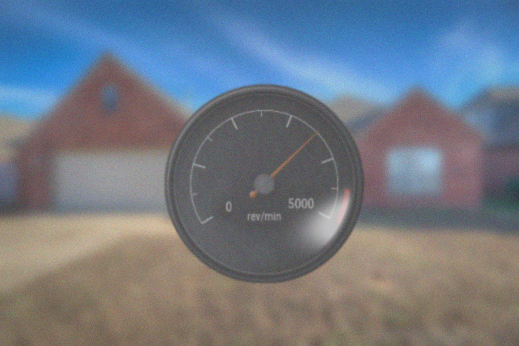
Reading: 3500
